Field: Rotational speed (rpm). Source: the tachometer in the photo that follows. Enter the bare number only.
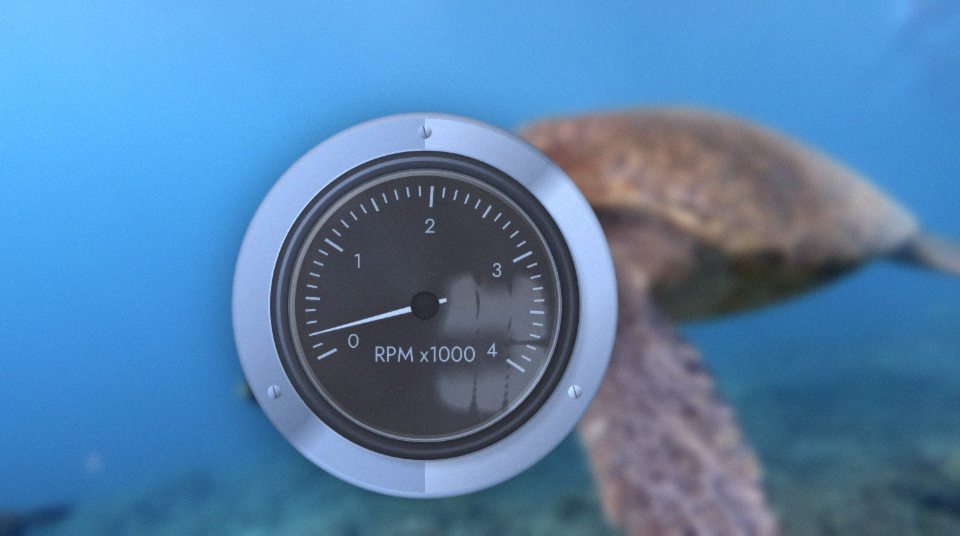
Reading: 200
